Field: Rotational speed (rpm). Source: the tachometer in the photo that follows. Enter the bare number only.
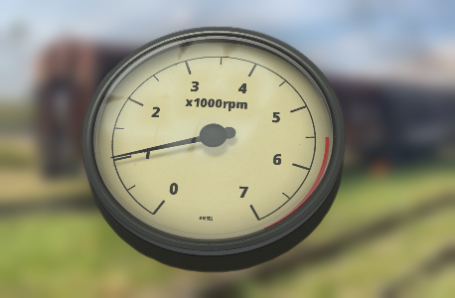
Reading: 1000
